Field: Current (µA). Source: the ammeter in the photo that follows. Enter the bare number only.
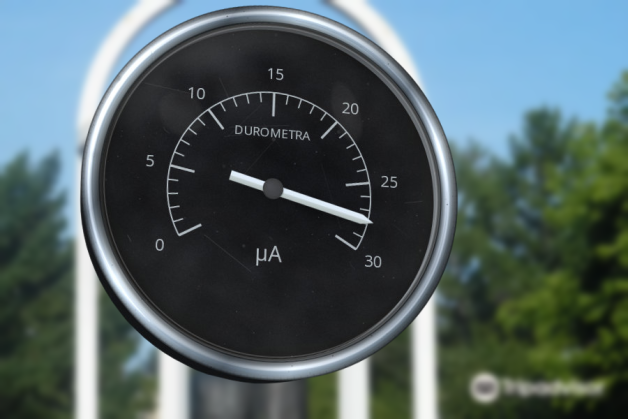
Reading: 28
